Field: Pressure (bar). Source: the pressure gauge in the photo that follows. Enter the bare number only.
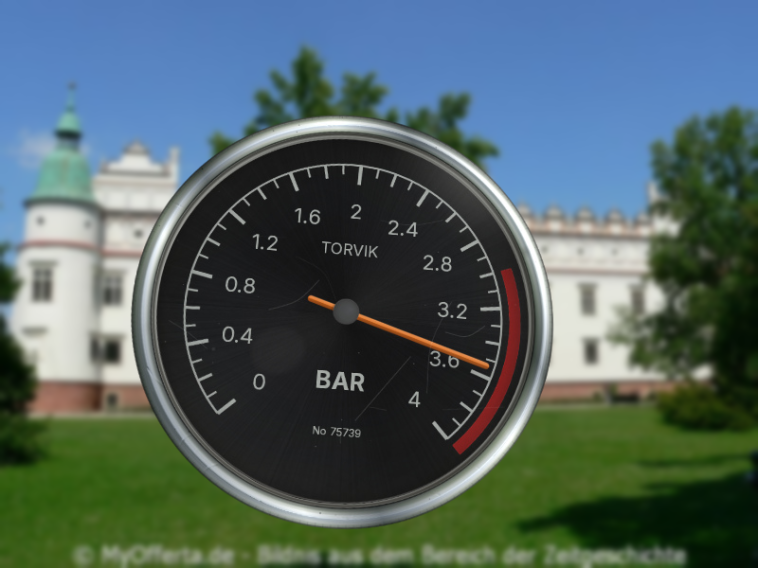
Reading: 3.55
